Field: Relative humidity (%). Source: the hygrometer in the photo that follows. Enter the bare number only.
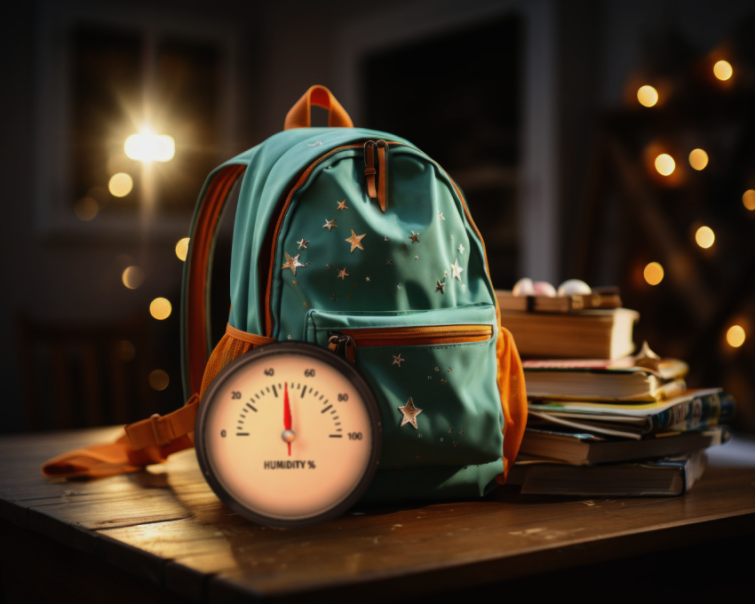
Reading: 48
